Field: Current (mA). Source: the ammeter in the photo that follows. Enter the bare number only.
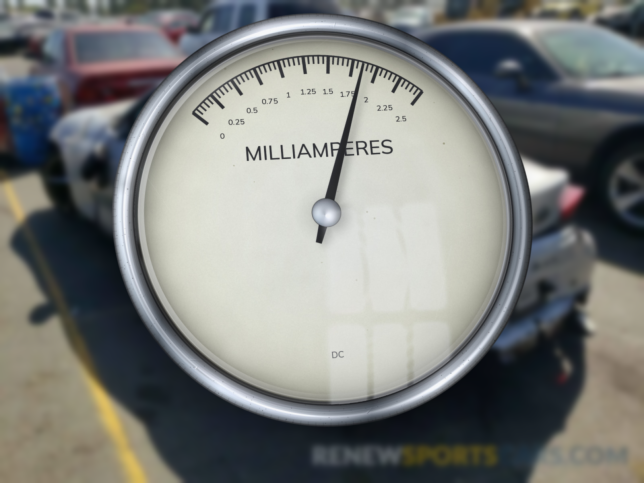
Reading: 1.85
